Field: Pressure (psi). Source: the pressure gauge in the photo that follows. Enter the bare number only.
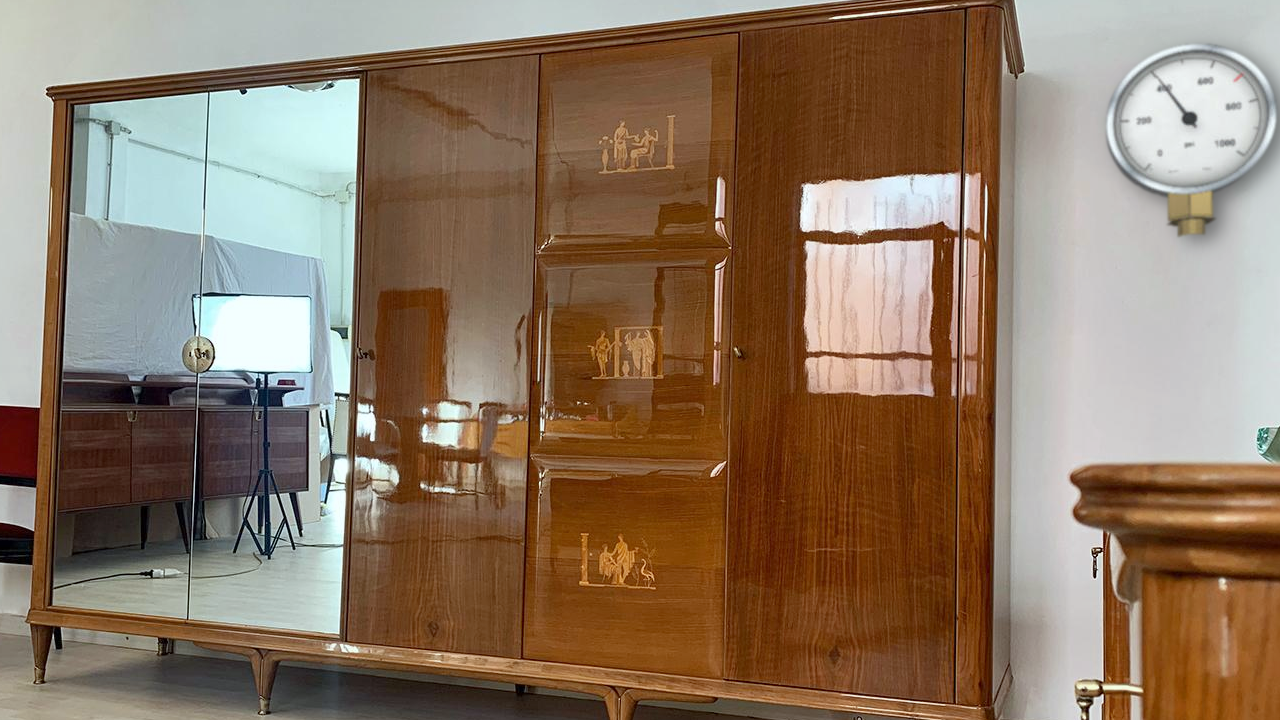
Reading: 400
